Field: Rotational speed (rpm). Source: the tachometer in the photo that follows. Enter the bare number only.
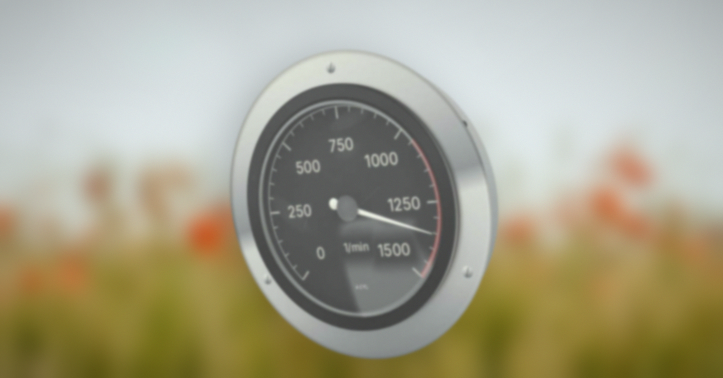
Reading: 1350
